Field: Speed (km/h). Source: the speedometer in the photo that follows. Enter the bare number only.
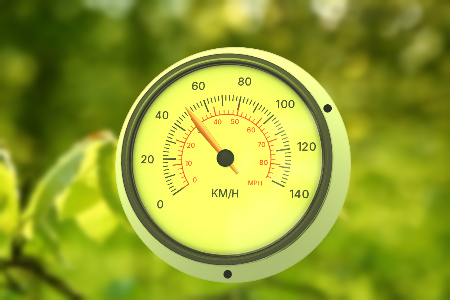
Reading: 50
